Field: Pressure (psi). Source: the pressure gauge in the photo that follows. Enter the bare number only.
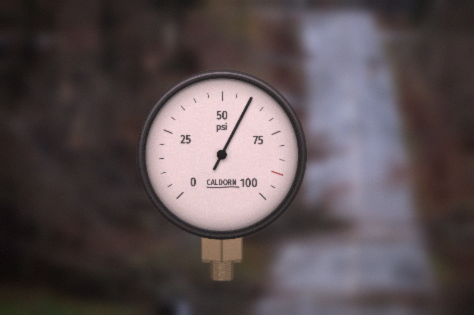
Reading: 60
